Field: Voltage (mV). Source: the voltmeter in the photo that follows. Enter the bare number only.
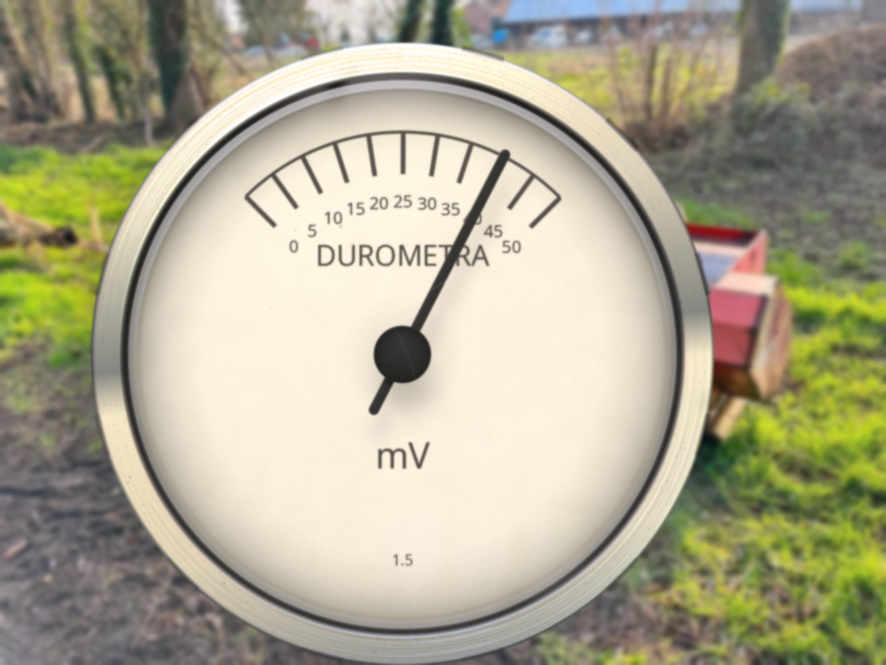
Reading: 40
